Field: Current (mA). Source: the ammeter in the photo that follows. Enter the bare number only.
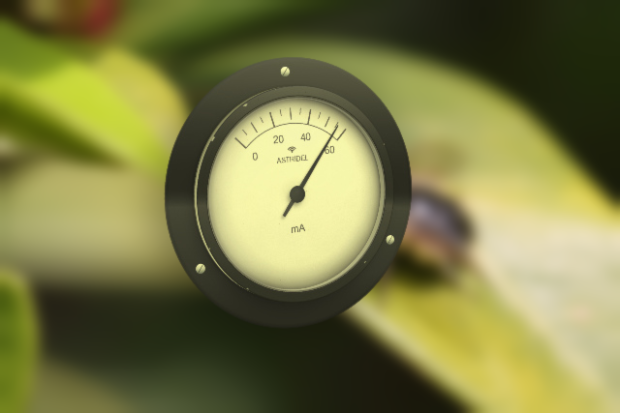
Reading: 55
